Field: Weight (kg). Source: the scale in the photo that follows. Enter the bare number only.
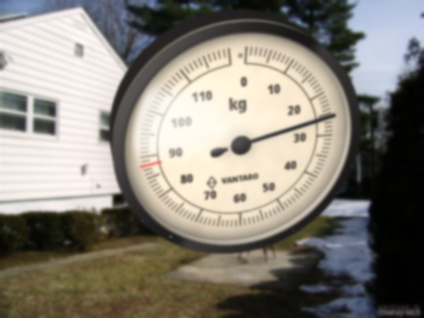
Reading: 25
